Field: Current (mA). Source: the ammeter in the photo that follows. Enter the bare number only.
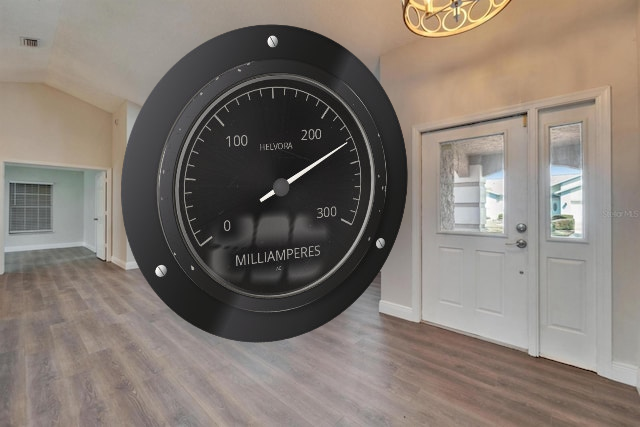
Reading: 230
